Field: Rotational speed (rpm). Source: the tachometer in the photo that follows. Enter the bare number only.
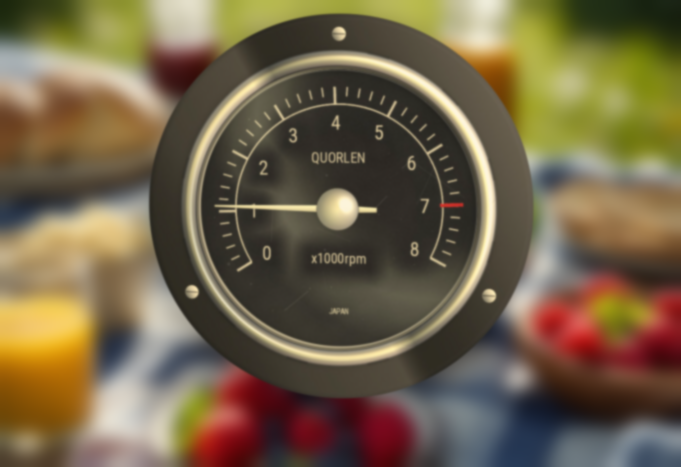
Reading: 1100
